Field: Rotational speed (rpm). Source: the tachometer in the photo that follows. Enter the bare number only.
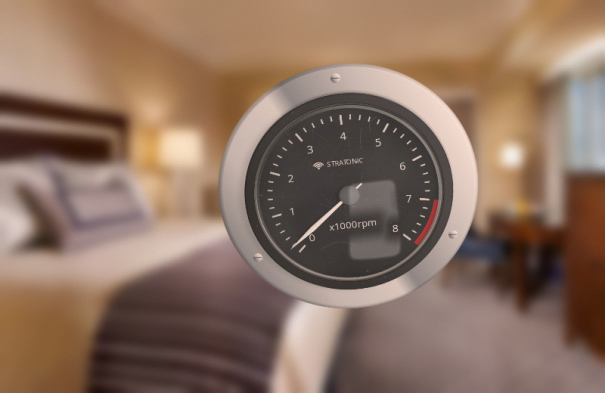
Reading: 200
